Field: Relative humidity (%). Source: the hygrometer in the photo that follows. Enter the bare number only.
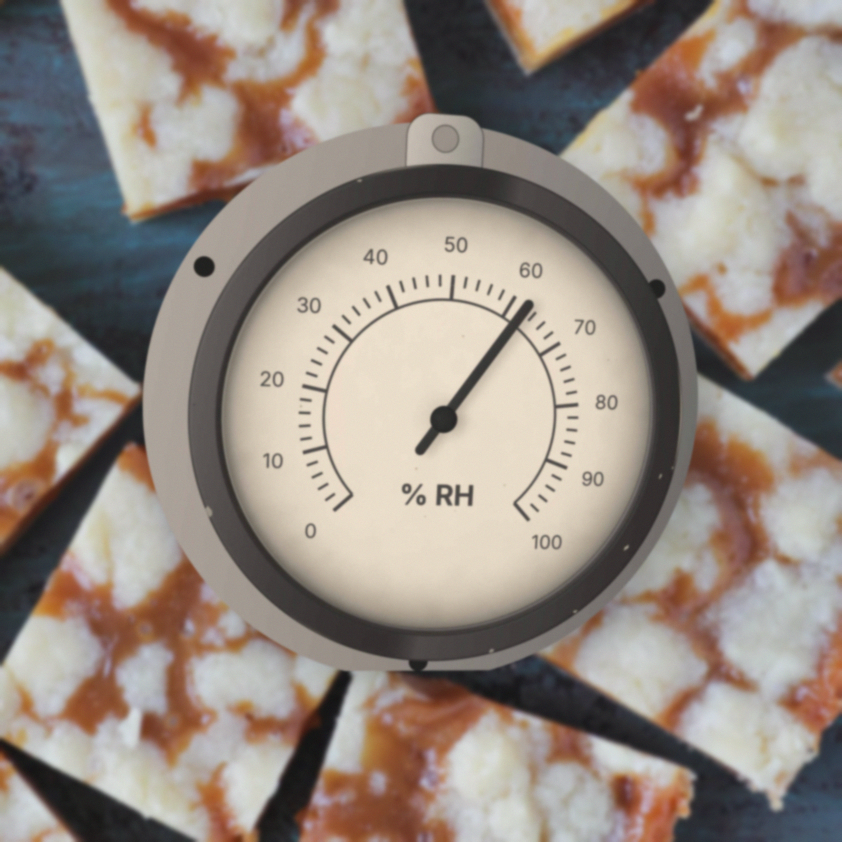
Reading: 62
